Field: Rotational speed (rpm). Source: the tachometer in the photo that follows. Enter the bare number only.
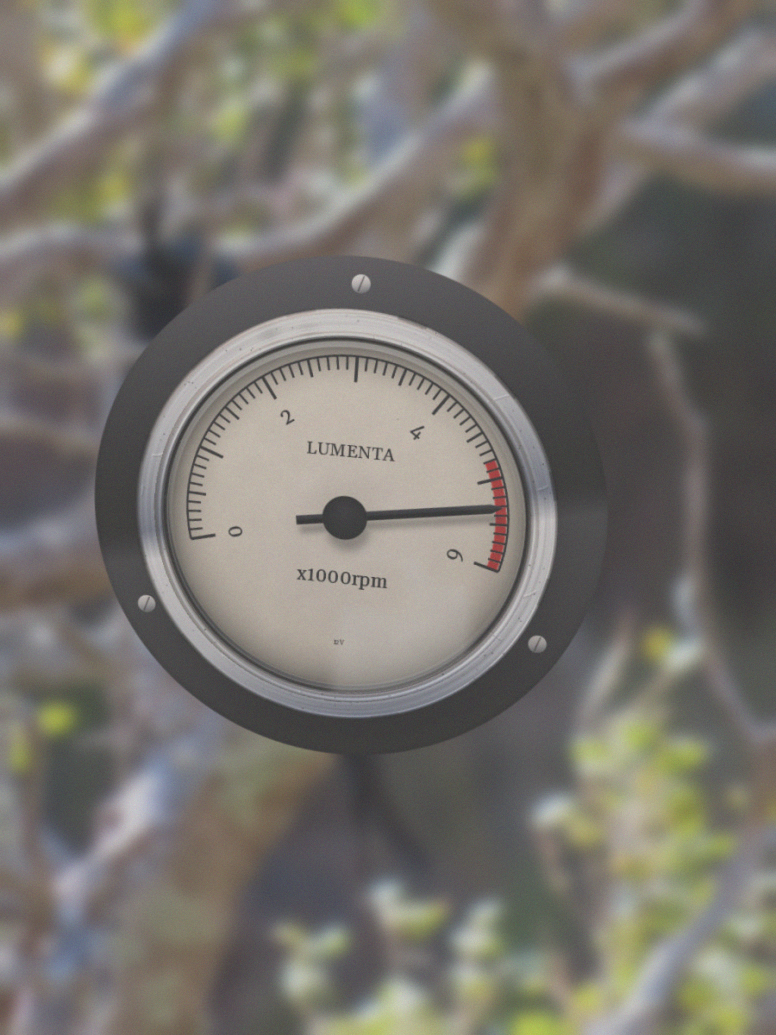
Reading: 5300
